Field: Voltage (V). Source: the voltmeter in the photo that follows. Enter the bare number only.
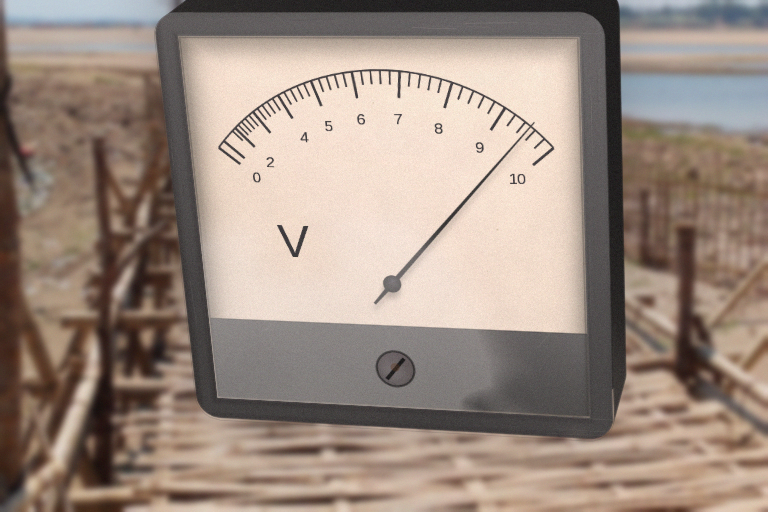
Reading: 9.5
